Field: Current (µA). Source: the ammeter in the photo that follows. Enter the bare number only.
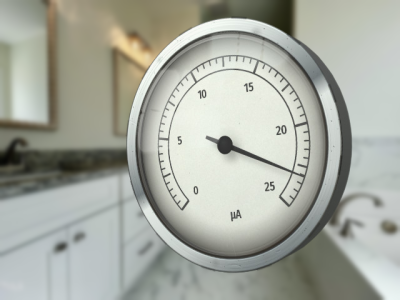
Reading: 23
